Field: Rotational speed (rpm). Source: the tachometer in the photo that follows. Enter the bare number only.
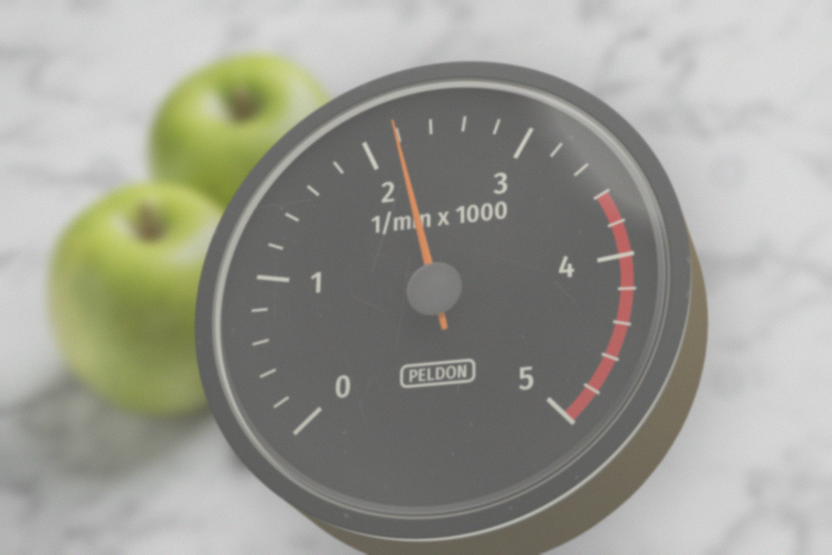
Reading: 2200
